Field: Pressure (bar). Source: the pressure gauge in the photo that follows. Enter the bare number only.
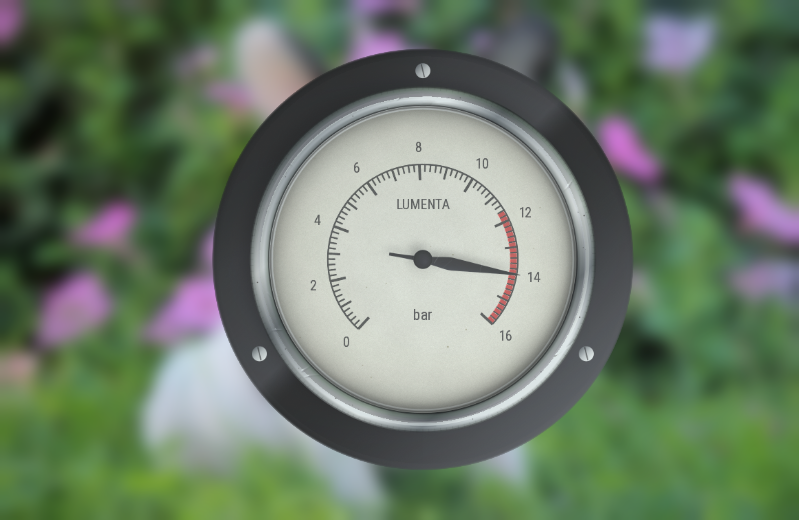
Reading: 14
